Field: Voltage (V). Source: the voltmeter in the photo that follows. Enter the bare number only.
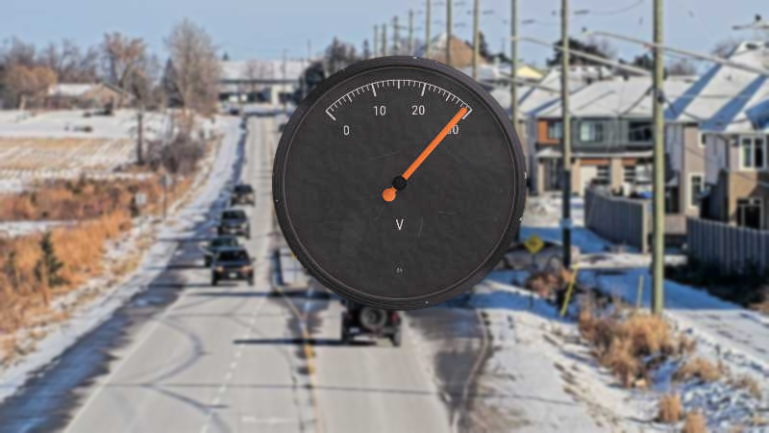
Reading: 29
